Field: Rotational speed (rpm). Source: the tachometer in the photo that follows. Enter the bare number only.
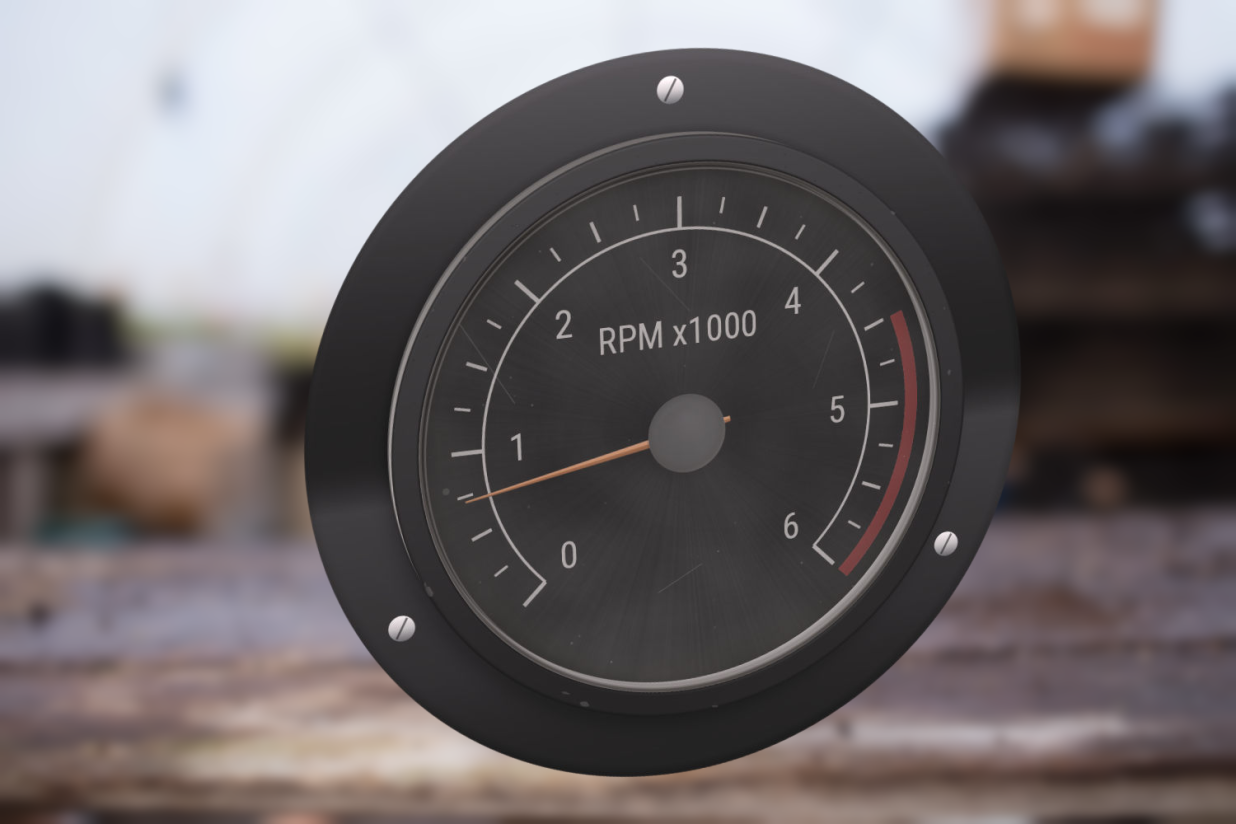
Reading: 750
